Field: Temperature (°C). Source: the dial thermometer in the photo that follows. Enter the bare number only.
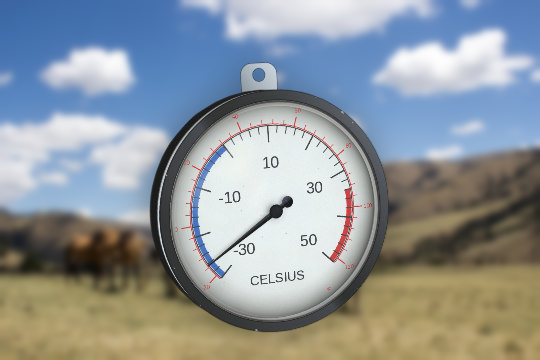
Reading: -26
